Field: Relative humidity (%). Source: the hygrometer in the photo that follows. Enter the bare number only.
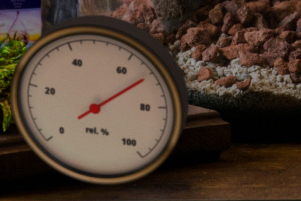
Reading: 68
